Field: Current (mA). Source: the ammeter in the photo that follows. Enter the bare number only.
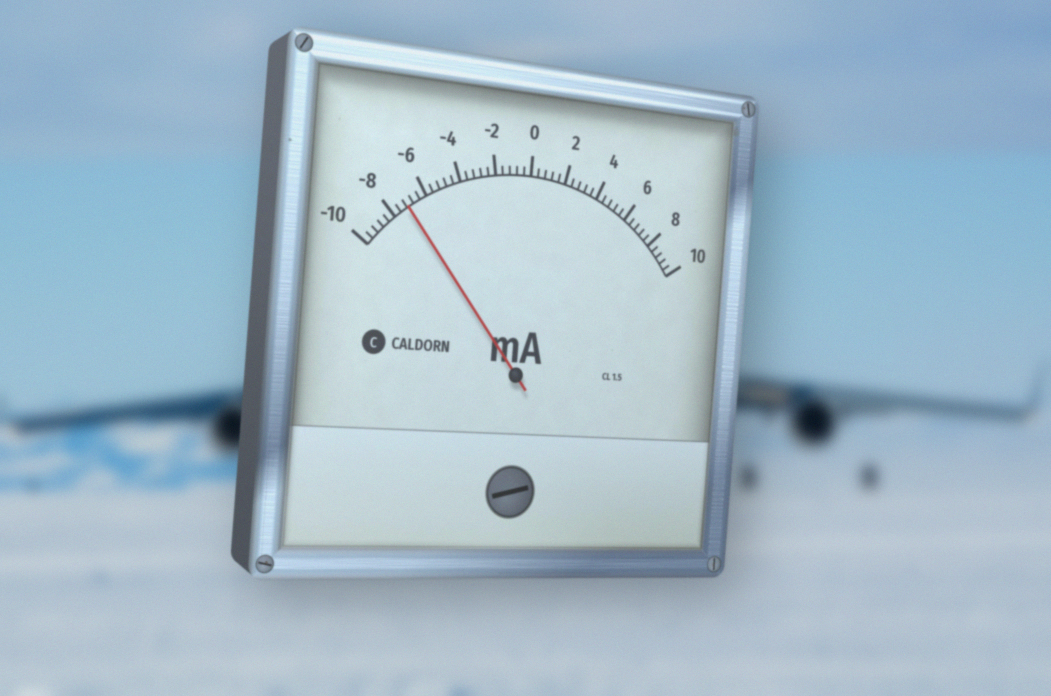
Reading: -7.2
